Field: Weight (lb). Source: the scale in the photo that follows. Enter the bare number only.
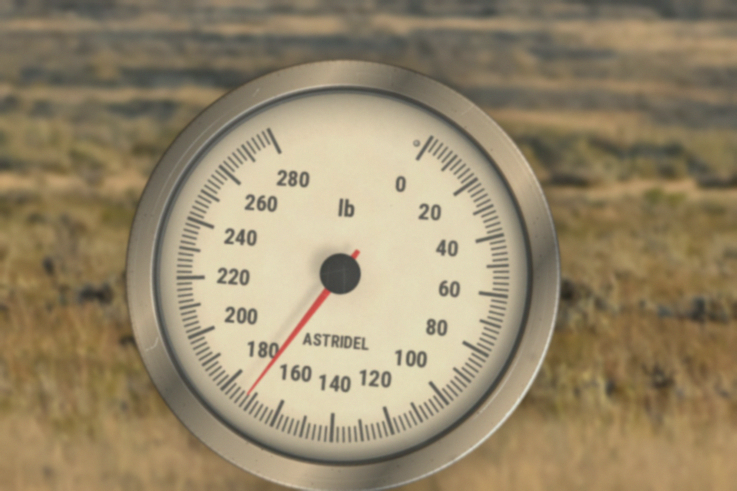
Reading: 172
